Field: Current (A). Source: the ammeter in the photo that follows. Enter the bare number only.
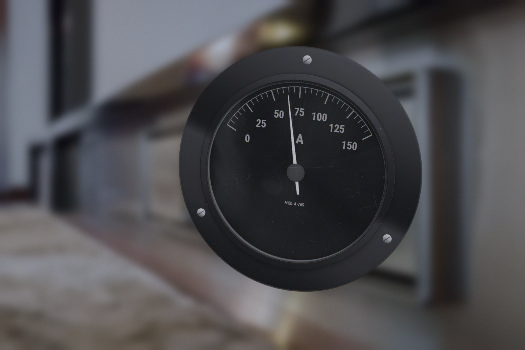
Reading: 65
